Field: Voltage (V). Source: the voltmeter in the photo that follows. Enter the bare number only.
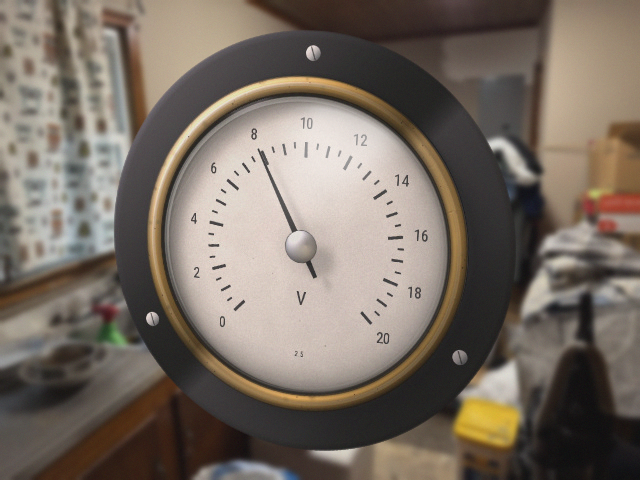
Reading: 8
